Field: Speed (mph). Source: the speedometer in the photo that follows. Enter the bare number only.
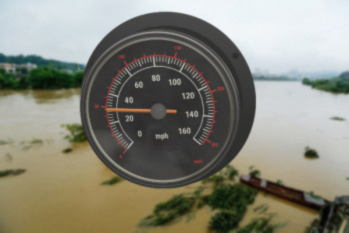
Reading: 30
